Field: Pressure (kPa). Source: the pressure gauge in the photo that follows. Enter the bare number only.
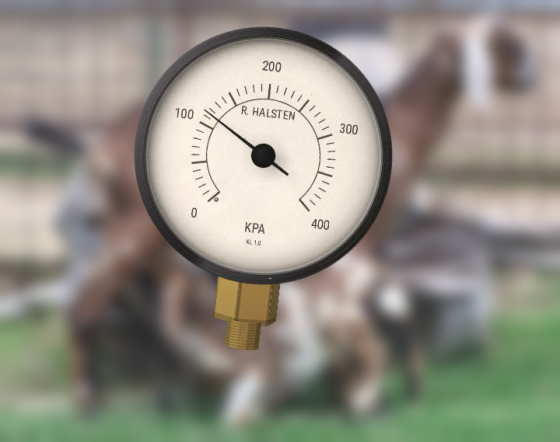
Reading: 115
